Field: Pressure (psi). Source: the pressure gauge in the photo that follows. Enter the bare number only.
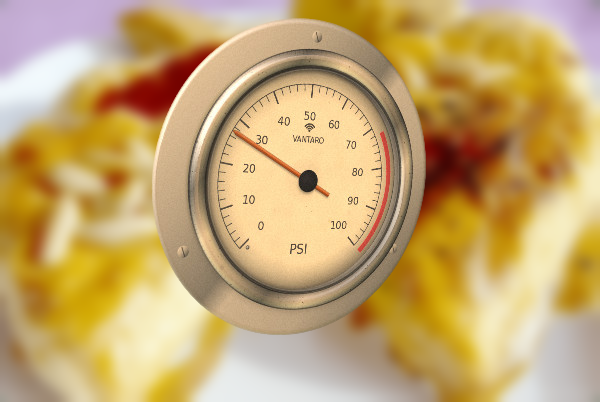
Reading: 27
